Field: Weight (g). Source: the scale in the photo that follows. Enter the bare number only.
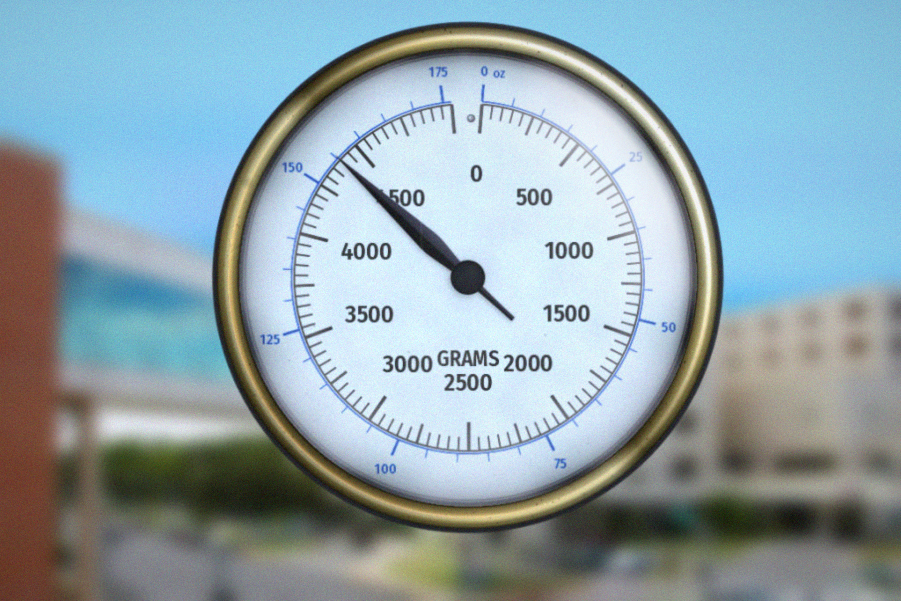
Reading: 4400
